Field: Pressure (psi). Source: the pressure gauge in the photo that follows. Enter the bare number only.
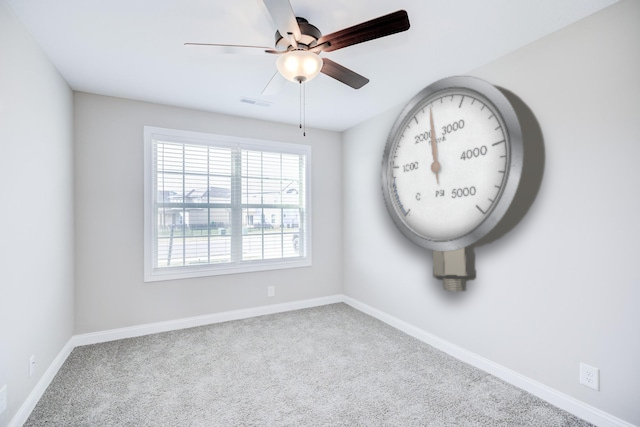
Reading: 2400
